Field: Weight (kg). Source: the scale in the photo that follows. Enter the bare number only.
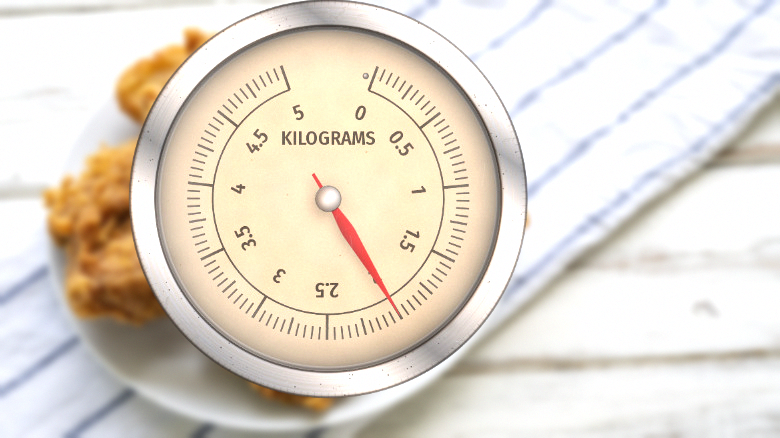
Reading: 2
